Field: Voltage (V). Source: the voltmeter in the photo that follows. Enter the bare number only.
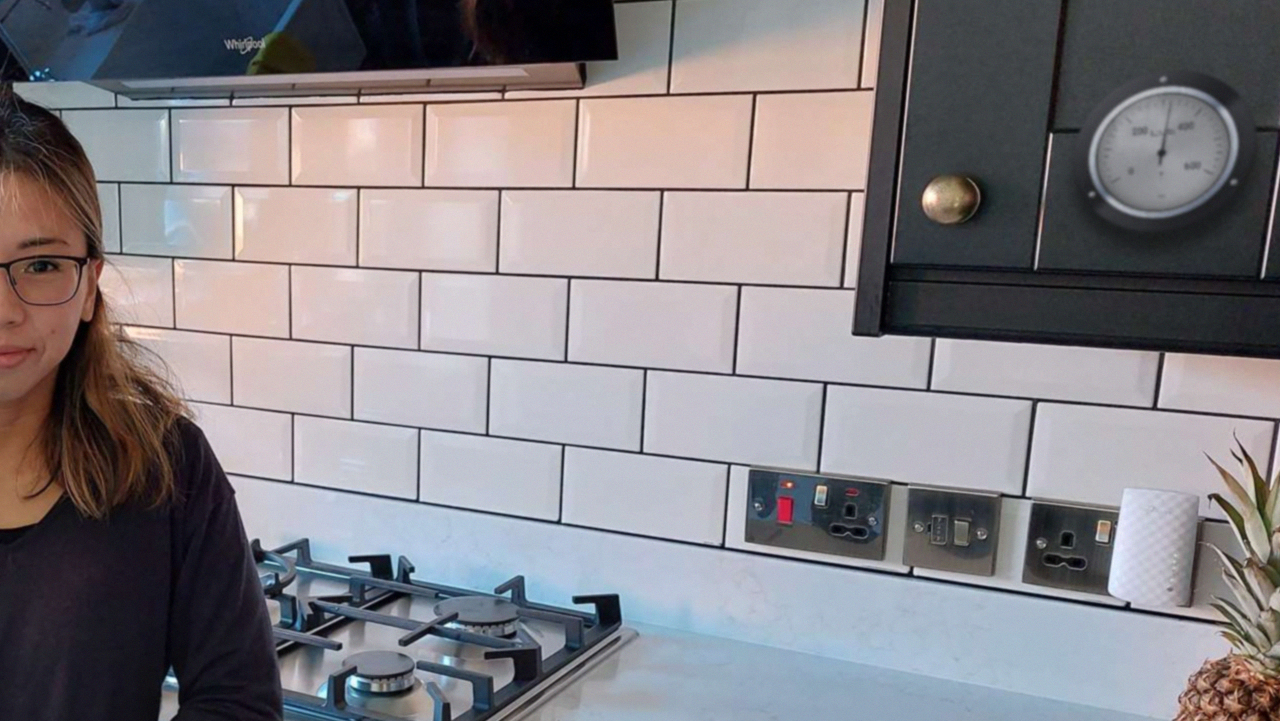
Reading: 320
